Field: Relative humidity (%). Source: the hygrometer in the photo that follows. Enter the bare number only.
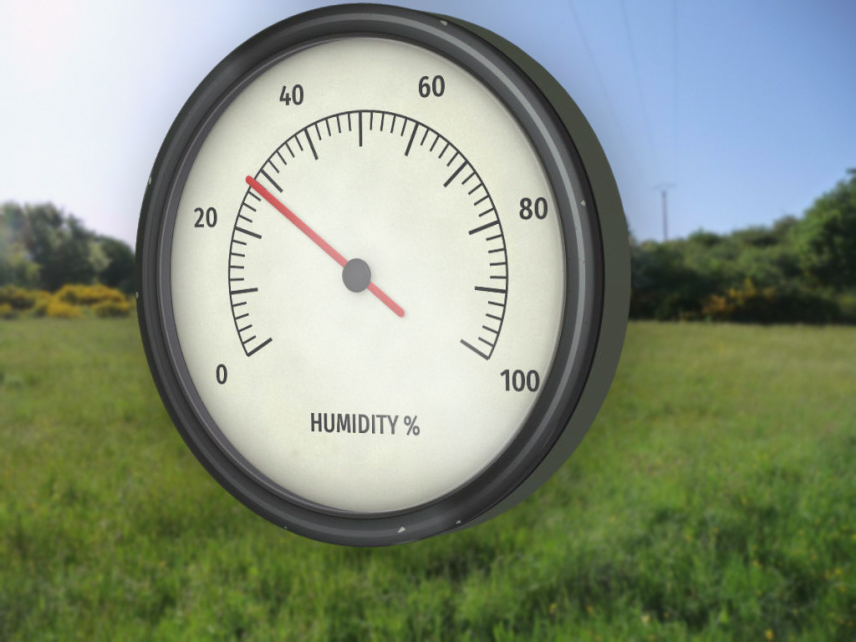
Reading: 28
